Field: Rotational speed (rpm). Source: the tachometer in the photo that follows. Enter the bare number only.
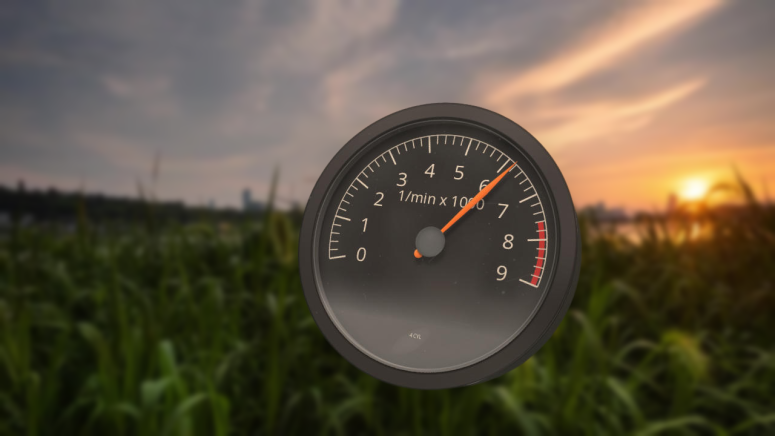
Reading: 6200
